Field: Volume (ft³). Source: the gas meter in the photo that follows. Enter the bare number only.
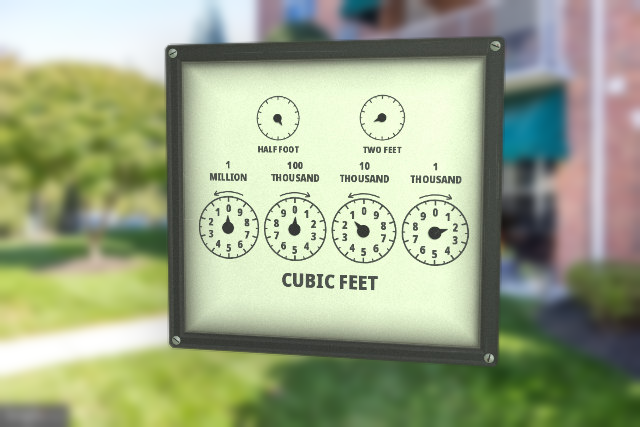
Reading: 1200
